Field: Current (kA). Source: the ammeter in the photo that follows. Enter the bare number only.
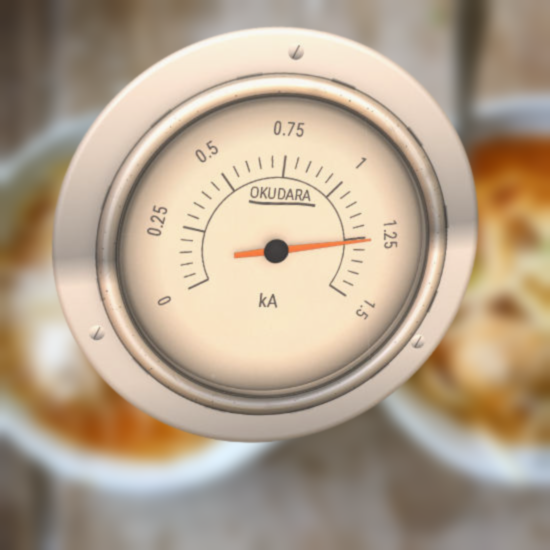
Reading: 1.25
